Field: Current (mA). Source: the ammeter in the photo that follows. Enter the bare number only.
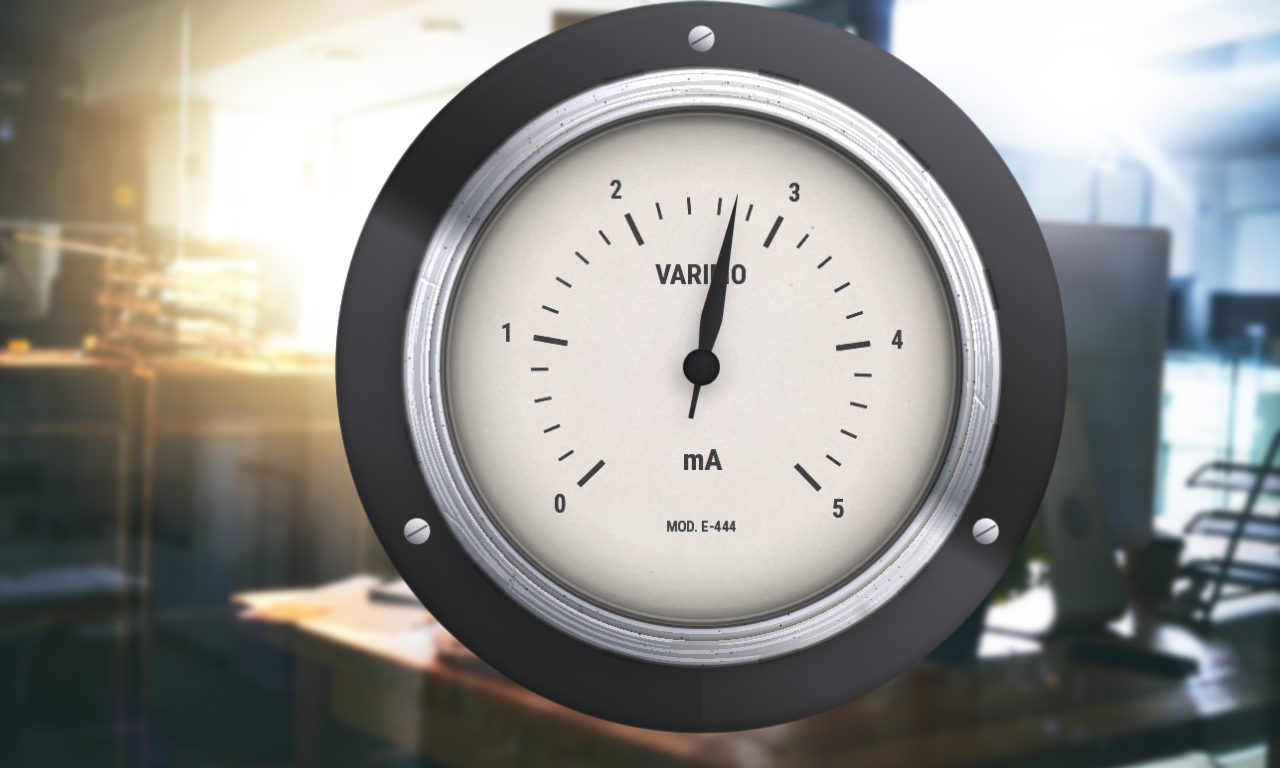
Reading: 2.7
